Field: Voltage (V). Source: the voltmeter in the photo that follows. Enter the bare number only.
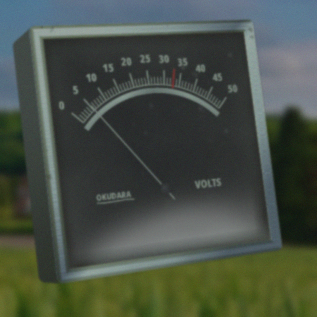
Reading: 5
